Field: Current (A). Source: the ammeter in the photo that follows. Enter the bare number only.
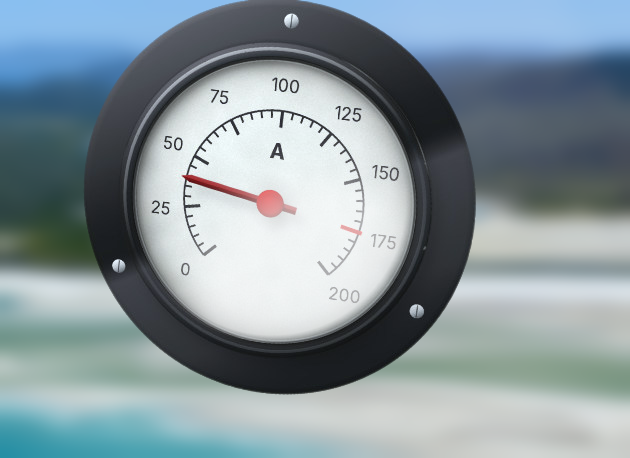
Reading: 40
